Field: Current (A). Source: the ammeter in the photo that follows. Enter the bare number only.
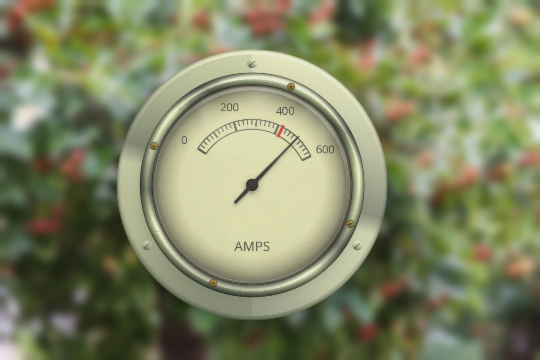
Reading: 500
